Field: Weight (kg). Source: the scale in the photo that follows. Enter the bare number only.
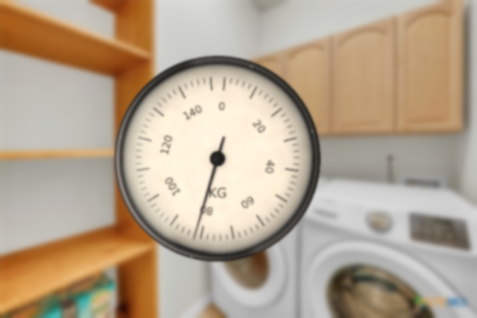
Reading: 82
